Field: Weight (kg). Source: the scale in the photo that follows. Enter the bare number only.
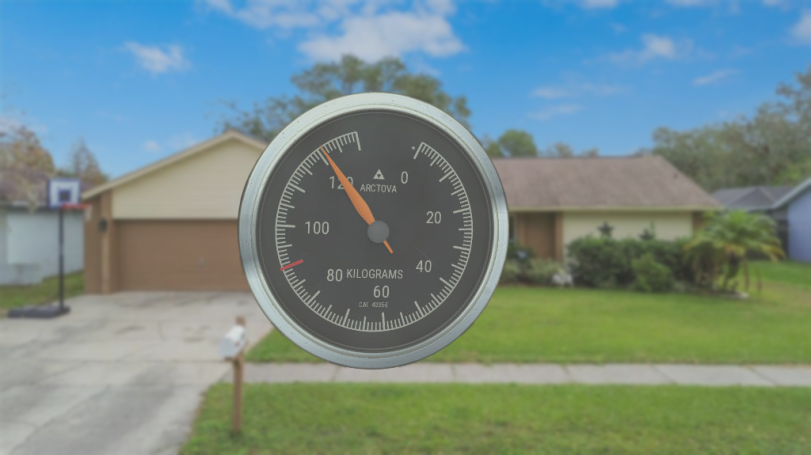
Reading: 121
